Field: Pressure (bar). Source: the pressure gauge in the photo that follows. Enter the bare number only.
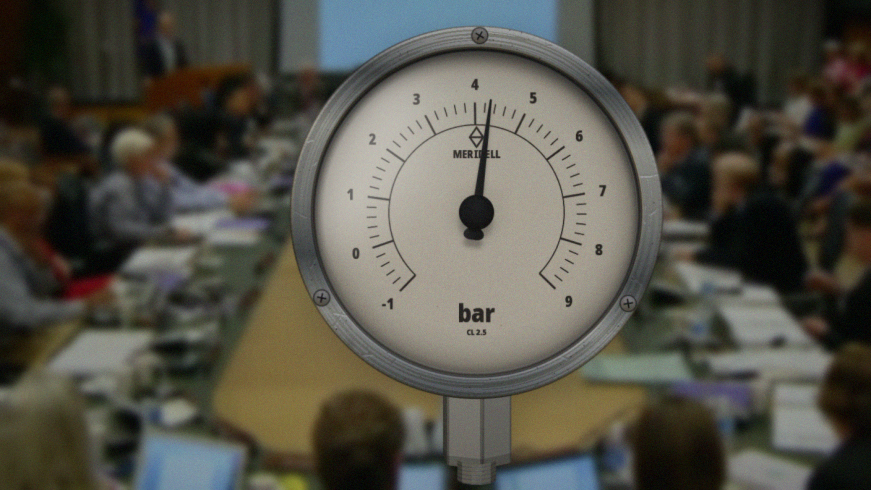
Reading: 4.3
